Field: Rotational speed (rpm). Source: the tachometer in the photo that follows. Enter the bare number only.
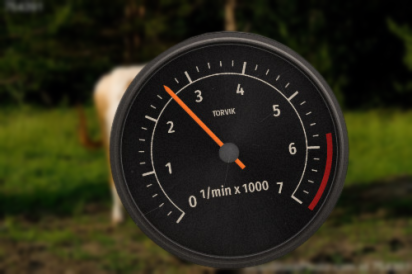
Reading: 2600
